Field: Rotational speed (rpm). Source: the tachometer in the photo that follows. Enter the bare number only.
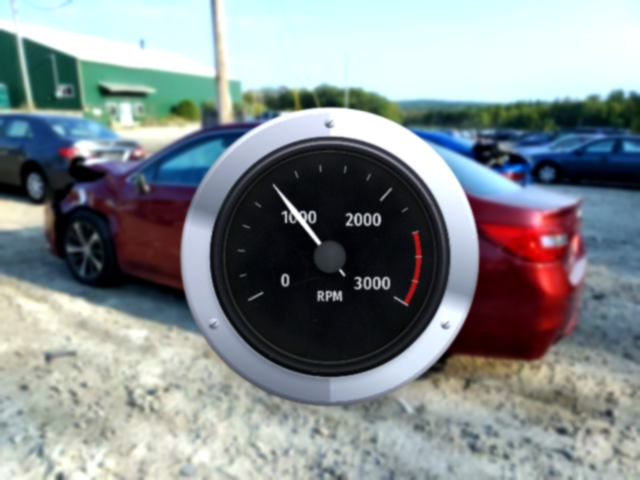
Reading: 1000
